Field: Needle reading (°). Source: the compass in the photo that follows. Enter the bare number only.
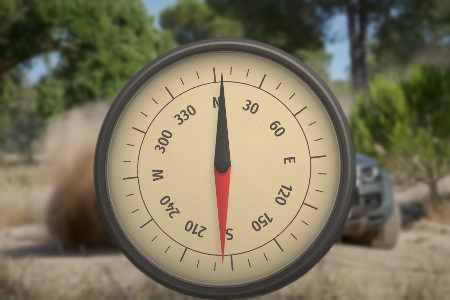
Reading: 185
